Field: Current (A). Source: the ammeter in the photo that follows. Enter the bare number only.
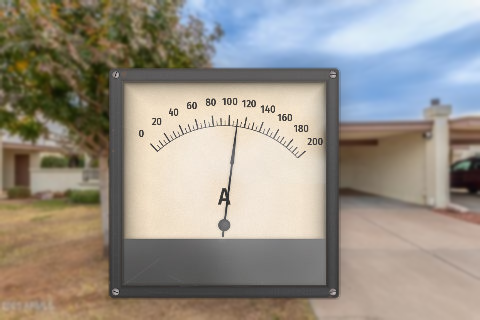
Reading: 110
